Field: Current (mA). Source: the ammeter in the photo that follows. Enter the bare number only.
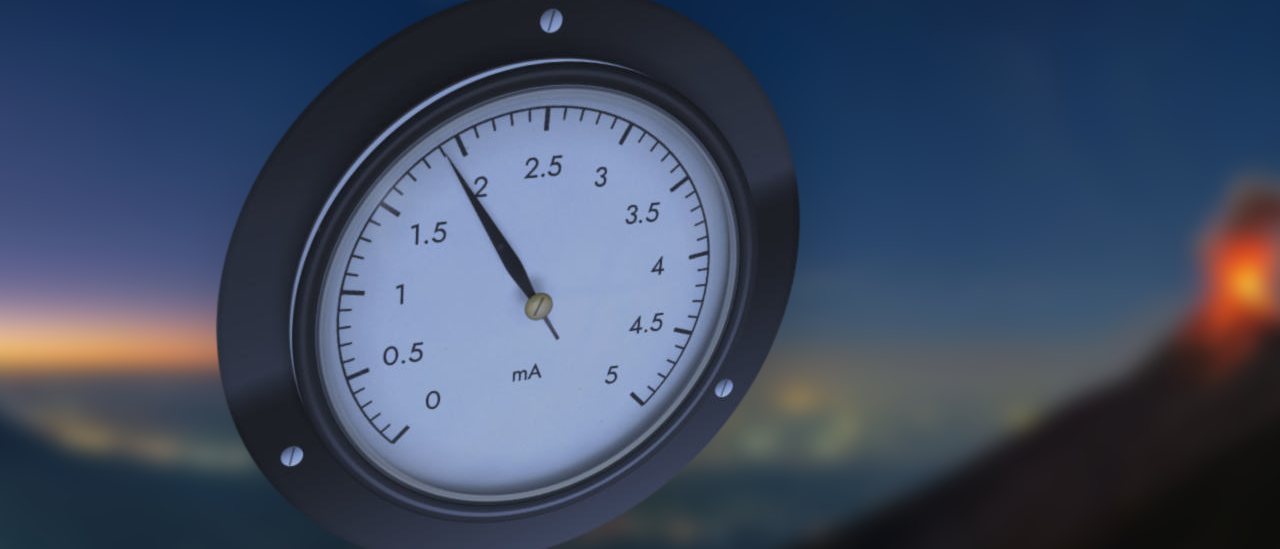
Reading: 1.9
